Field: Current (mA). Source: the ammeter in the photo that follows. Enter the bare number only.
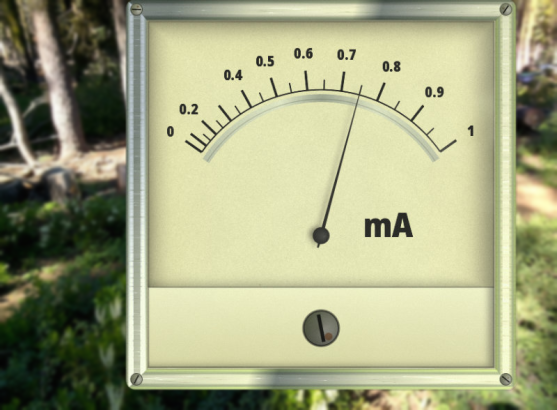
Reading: 0.75
